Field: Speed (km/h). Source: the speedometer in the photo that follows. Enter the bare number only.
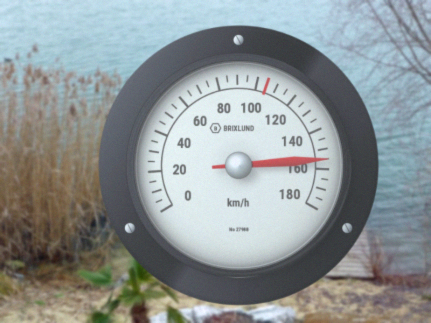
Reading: 155
